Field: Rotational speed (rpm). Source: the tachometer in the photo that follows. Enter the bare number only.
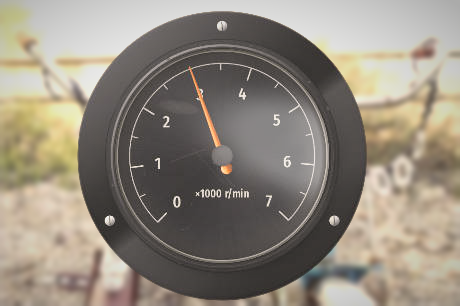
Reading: 3000
